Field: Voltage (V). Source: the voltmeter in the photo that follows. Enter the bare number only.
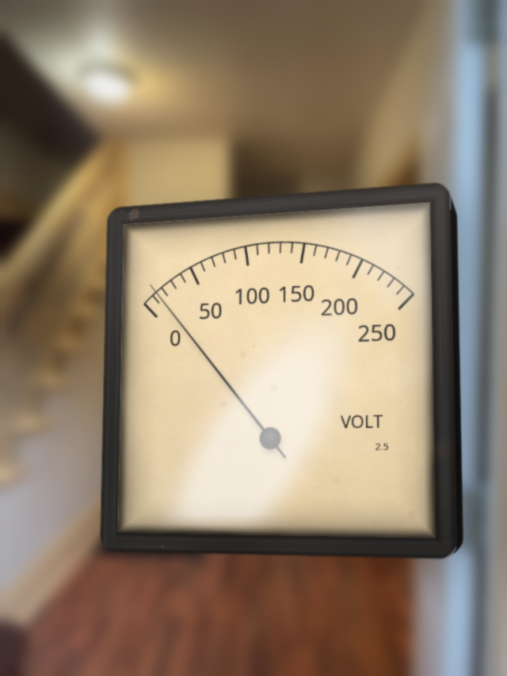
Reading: 15
